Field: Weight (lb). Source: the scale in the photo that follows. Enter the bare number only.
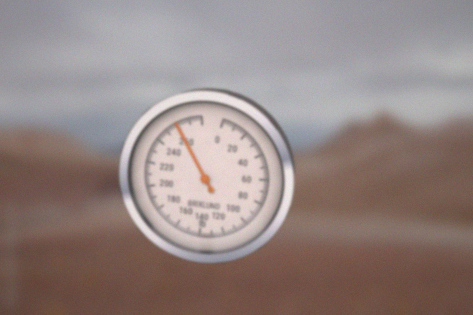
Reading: 260
